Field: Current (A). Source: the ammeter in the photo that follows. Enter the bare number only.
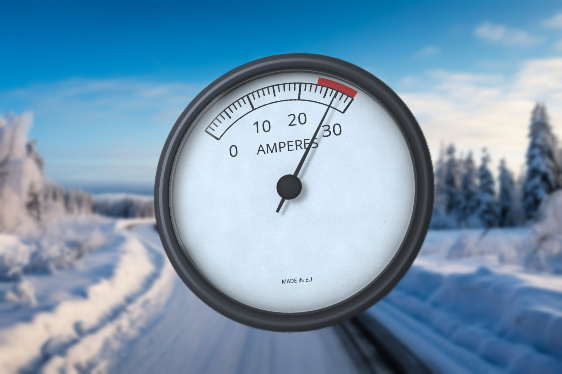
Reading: 27
